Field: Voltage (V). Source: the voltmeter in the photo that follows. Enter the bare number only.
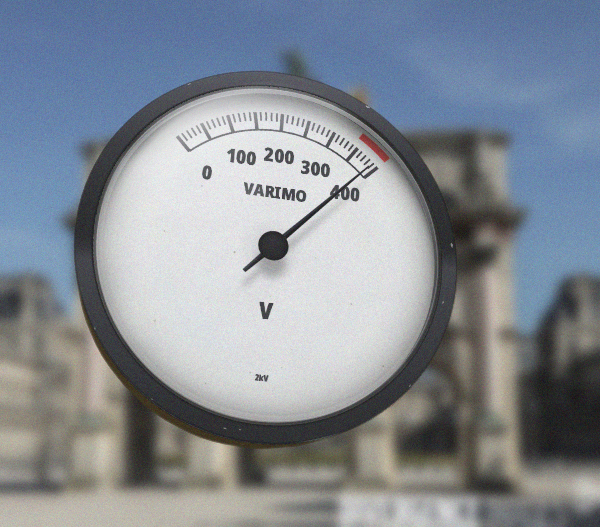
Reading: 390
